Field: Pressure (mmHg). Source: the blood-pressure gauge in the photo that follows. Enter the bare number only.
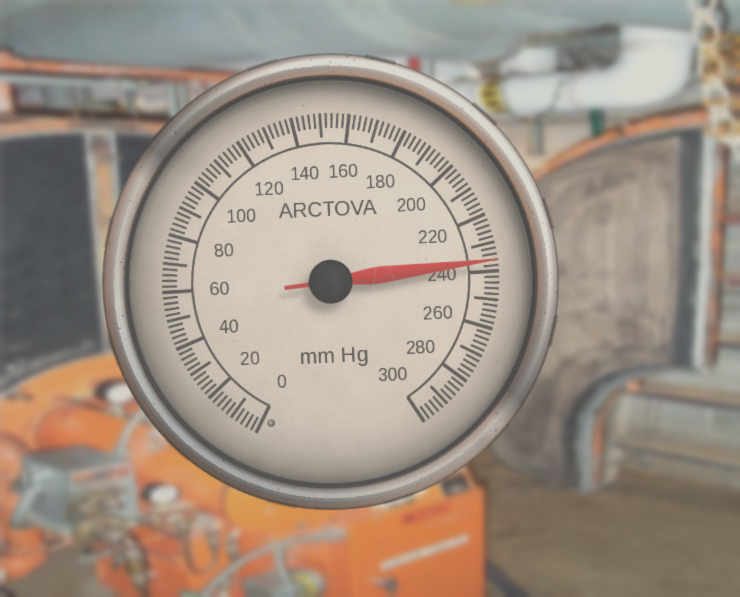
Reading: 236
